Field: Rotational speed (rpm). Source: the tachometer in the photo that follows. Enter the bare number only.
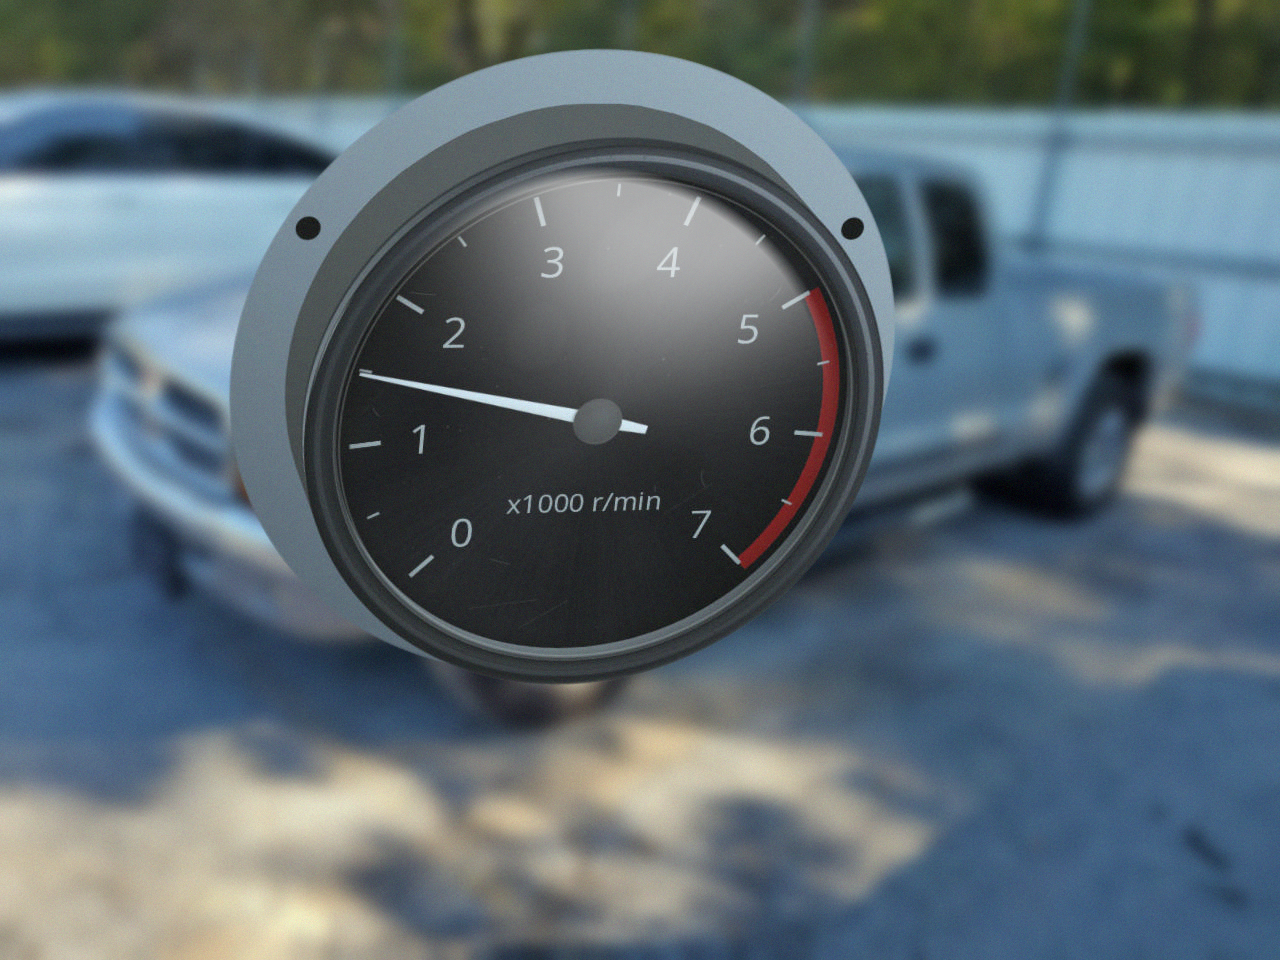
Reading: 1500
